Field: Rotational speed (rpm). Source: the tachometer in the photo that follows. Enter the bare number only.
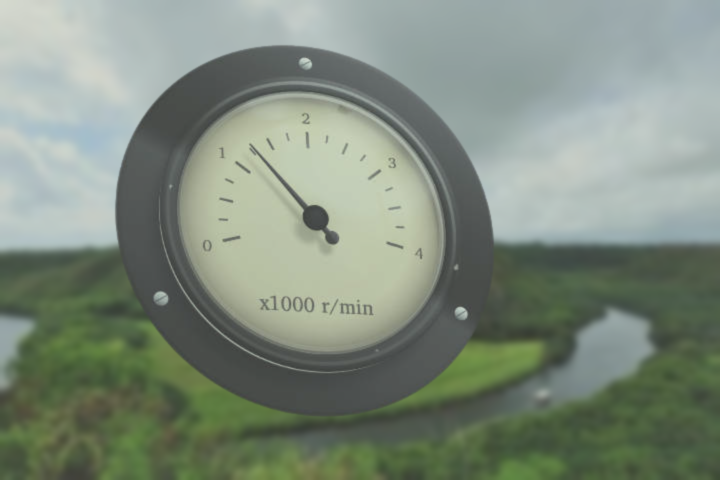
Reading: 1250
